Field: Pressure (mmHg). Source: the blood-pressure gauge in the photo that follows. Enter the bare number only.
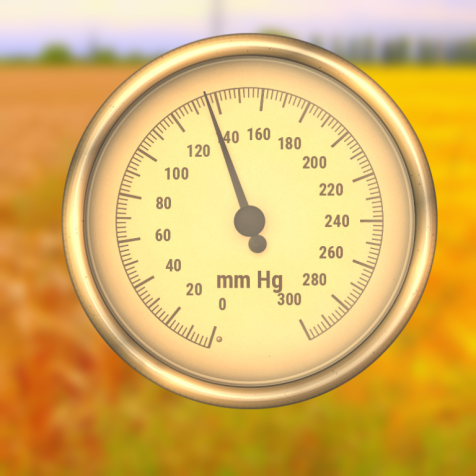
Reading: 136
